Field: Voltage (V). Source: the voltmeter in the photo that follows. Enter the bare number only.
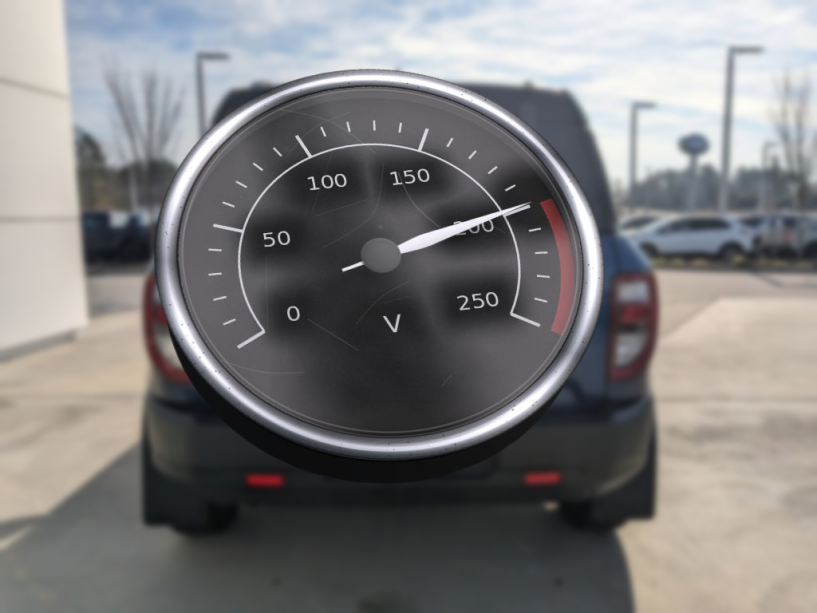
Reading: 200
